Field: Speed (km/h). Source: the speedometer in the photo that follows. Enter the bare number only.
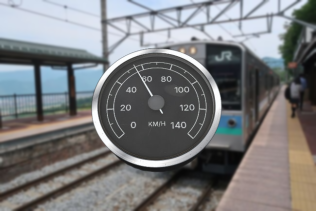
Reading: 55
